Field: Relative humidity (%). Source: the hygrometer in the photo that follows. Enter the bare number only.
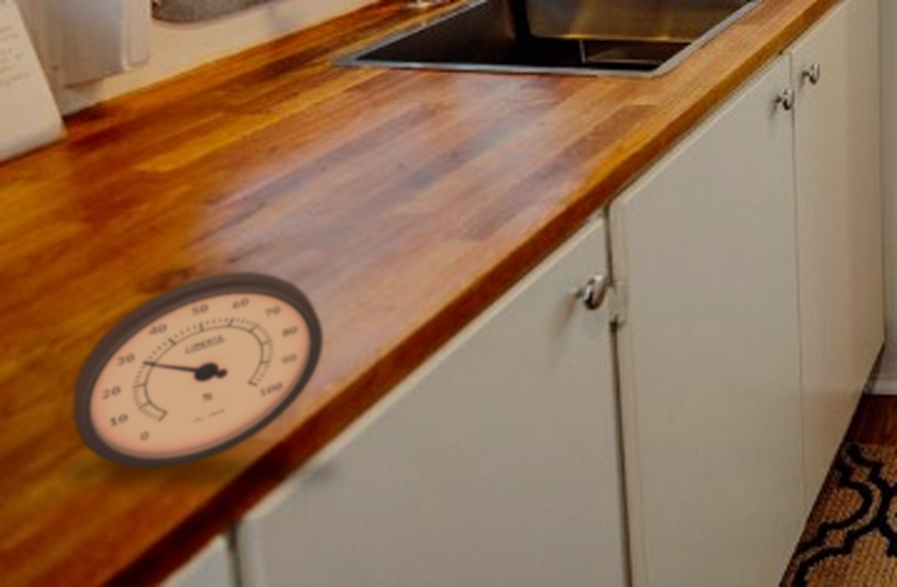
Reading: 30
